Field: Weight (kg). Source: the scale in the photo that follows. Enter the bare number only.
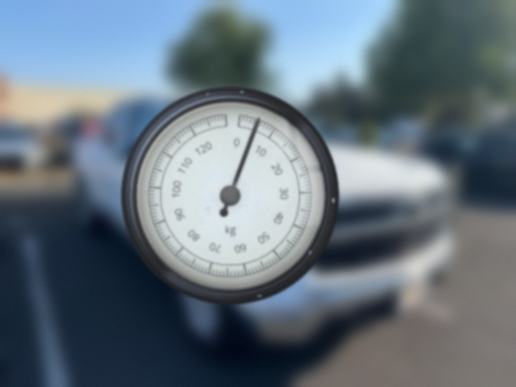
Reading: 5
